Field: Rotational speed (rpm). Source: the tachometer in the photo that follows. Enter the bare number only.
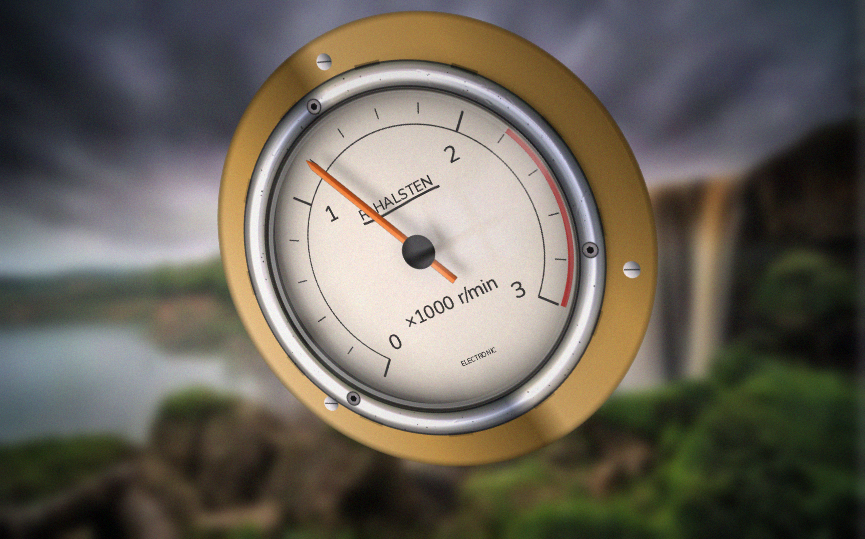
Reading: 1200
